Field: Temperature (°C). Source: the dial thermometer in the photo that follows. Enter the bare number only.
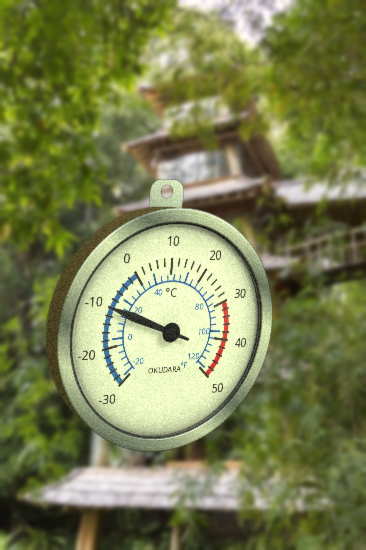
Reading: -10
